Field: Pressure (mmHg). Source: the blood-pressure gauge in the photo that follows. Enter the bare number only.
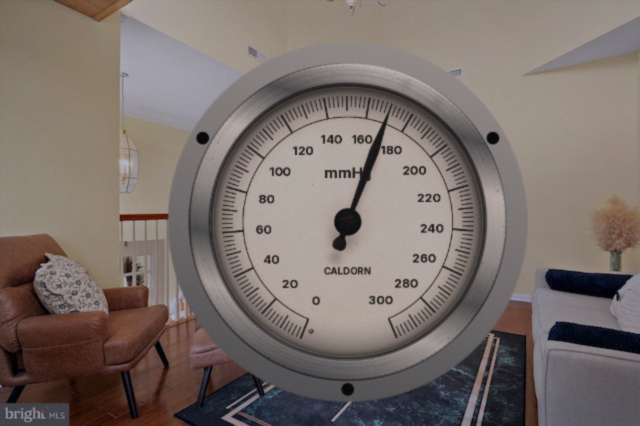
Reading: 170
